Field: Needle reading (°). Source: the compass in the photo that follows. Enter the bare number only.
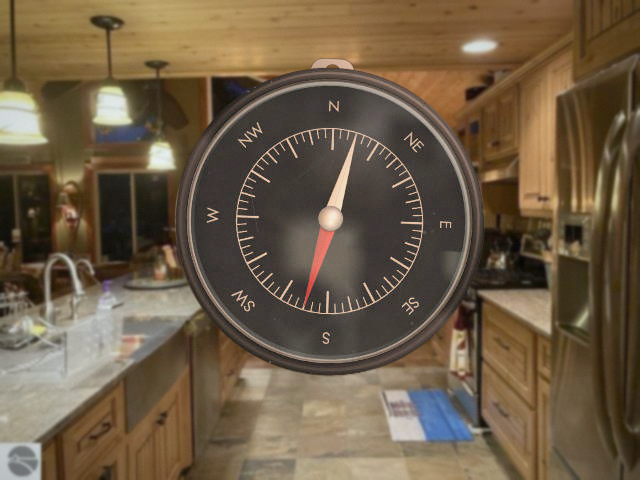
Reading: 195
